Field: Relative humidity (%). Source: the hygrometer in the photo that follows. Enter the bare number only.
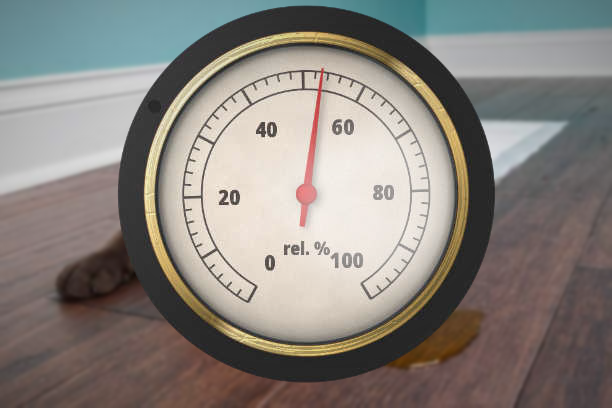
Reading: 53
